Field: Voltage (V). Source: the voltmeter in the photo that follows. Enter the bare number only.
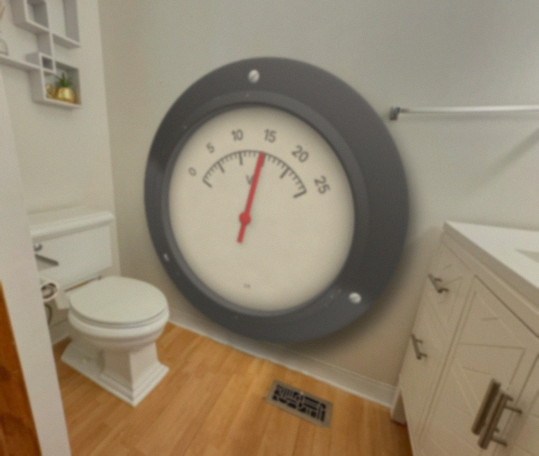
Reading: 15
